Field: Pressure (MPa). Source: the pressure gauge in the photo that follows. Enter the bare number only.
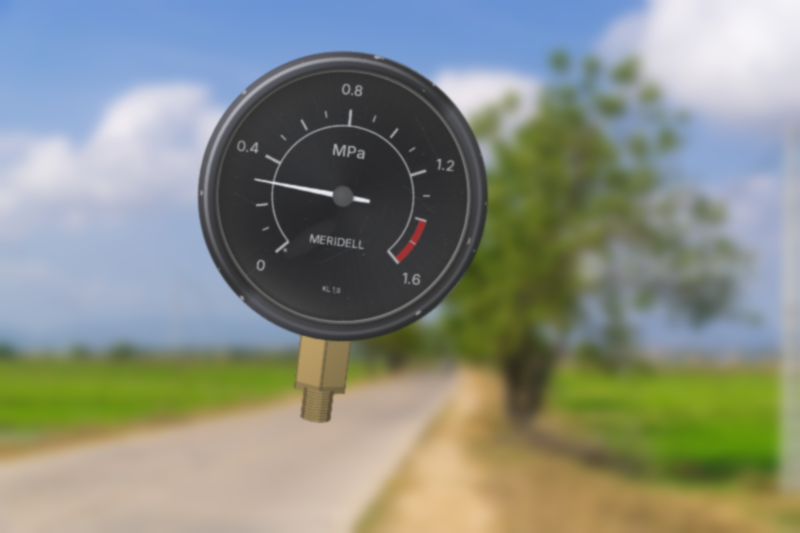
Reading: 0.3
